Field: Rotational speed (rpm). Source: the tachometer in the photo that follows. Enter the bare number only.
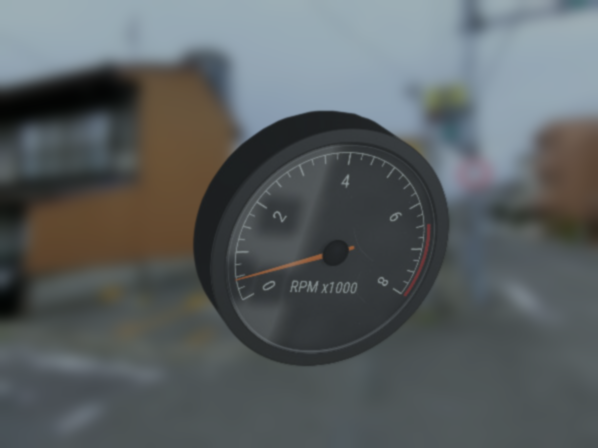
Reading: 500
